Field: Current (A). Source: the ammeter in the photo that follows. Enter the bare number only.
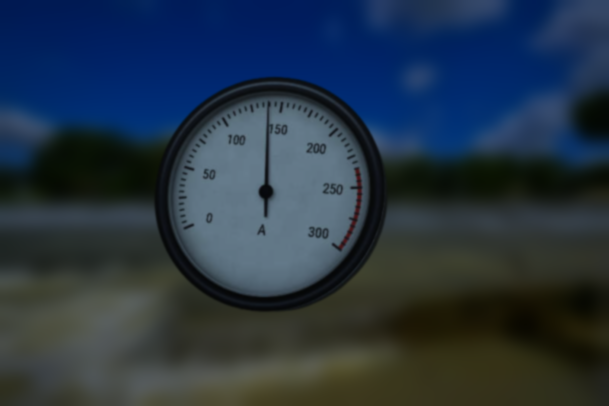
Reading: 140
